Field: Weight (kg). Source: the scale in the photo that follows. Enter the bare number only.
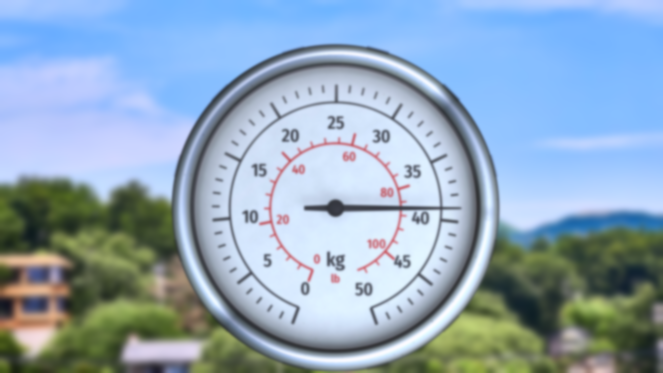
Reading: 39
